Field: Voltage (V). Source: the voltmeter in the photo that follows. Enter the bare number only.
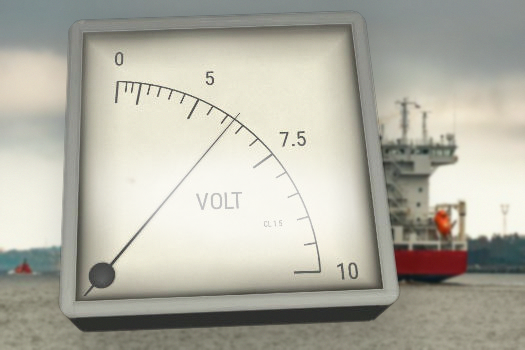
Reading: 6.25
